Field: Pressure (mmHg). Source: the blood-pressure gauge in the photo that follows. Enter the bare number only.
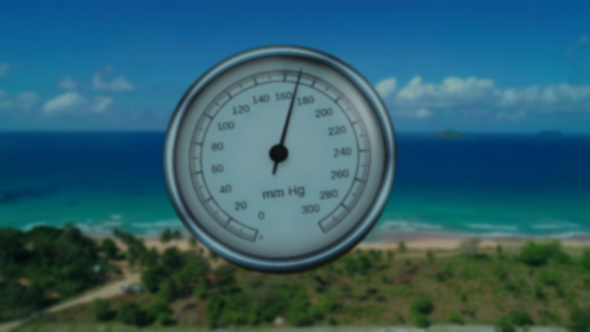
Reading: 170
